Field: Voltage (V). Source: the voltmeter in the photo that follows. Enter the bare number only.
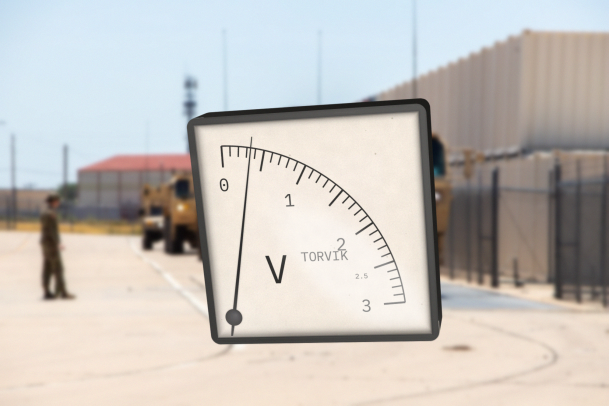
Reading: 0.35
